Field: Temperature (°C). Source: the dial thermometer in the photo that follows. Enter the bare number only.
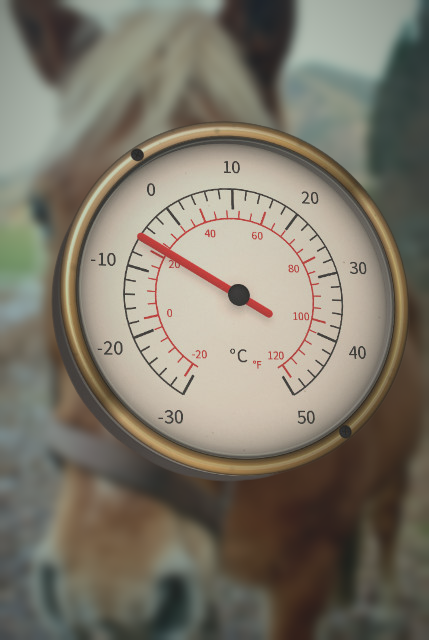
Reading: -6
